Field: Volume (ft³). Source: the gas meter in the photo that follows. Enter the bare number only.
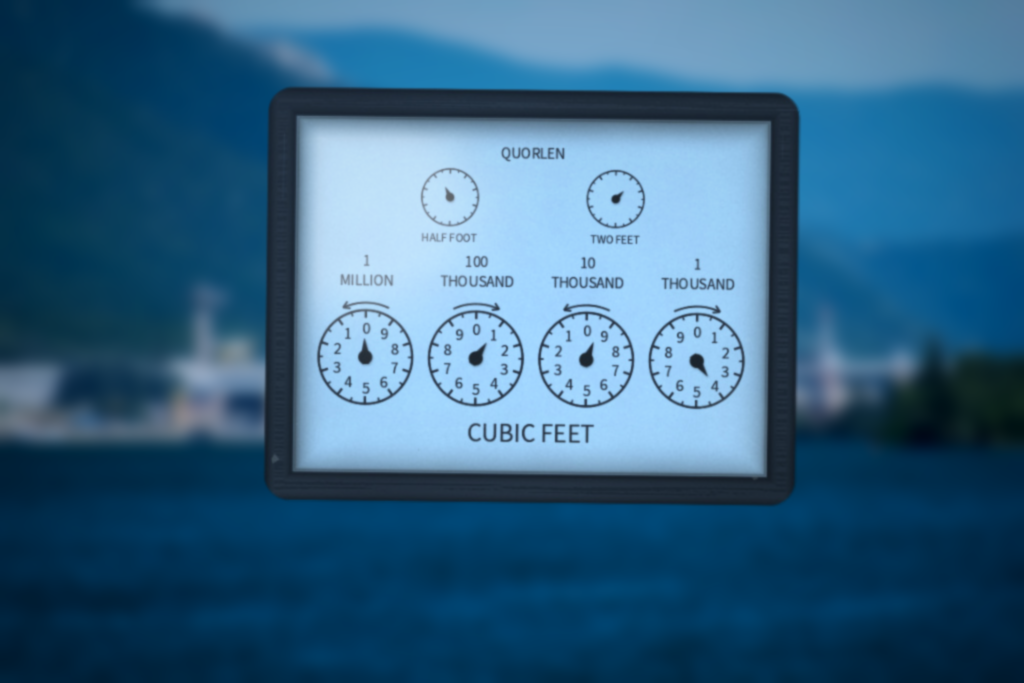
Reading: 9400
